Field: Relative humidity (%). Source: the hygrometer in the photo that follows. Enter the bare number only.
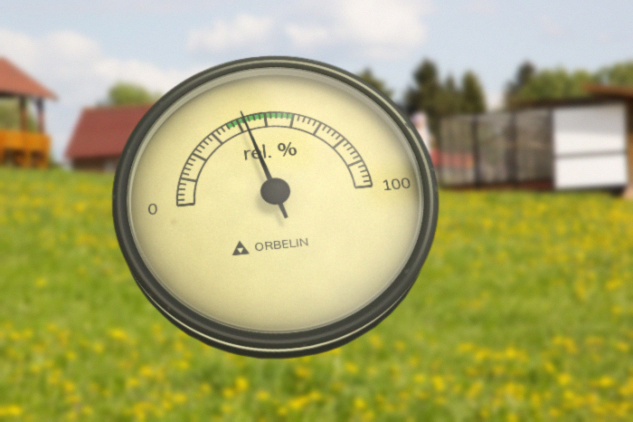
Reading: 42
